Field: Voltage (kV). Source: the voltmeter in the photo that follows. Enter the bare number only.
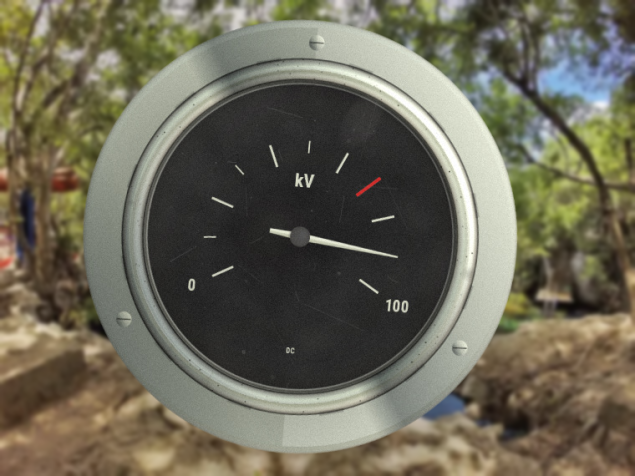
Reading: 90
